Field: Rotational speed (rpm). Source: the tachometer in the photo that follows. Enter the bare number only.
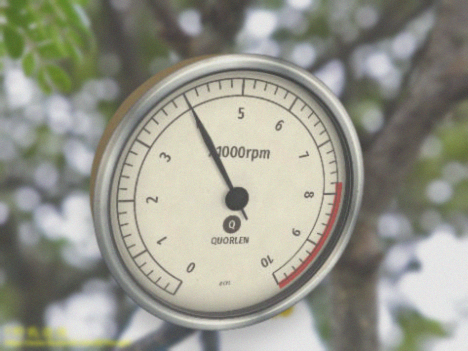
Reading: 4000
